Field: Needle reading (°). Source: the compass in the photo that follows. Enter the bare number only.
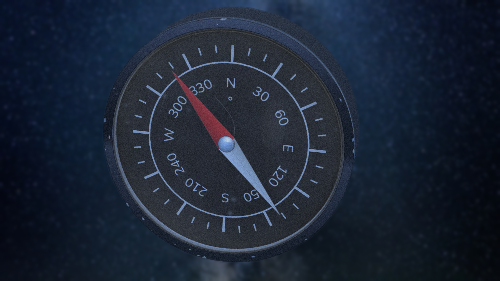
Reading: 320
